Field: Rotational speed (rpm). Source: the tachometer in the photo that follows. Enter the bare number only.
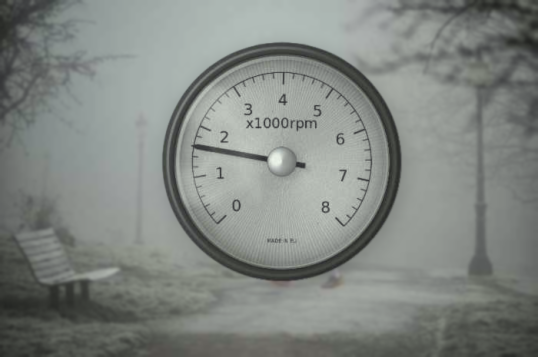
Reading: 1600
